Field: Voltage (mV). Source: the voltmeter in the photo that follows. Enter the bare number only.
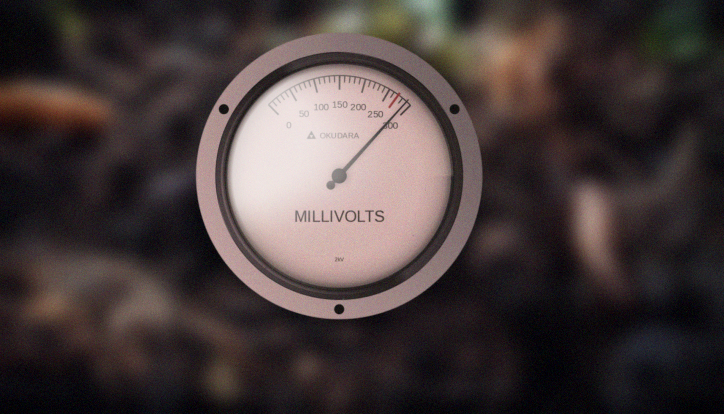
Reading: 290
